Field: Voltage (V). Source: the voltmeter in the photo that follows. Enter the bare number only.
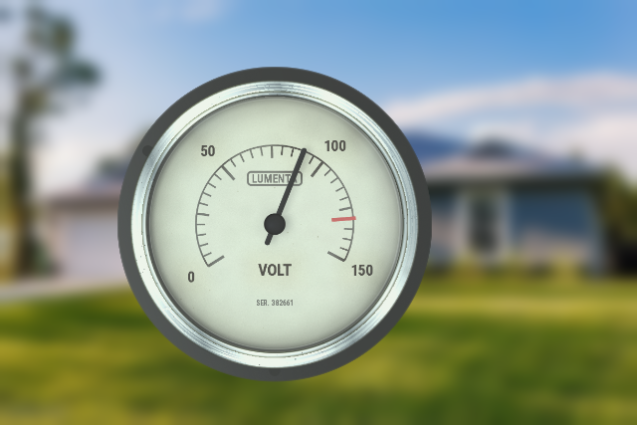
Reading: 90
